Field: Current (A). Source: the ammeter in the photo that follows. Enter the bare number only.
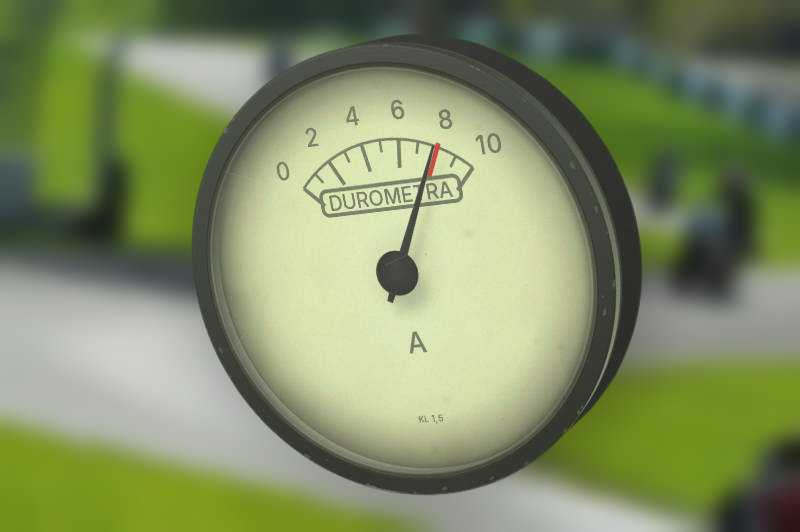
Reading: 8
